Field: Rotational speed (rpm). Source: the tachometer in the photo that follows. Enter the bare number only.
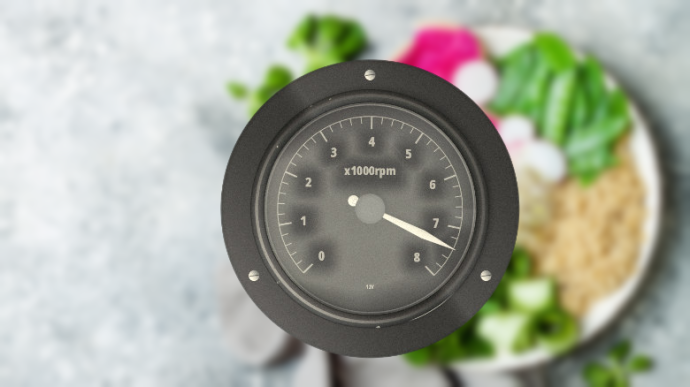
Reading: 7400
